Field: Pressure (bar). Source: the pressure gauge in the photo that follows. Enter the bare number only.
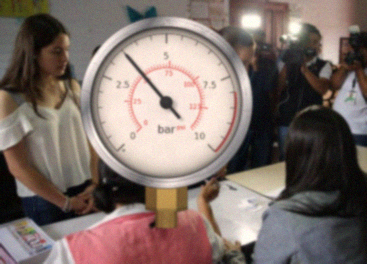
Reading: 3.5
